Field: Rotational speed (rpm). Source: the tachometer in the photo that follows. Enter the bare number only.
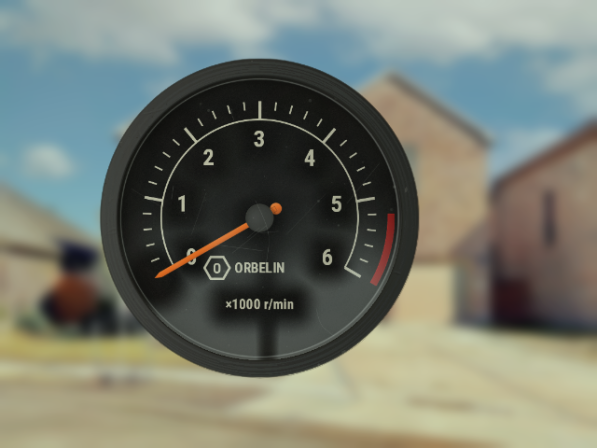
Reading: 0
